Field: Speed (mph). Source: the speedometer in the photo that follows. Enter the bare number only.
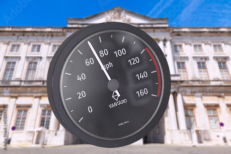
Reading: 70
